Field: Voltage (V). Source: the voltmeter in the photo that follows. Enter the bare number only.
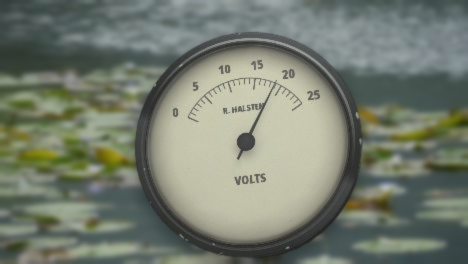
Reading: 19
